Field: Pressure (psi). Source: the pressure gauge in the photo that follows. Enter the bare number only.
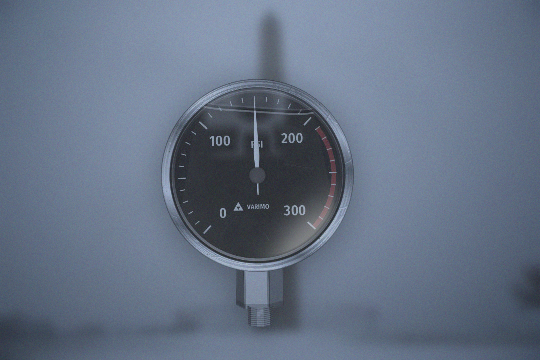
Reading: 150
